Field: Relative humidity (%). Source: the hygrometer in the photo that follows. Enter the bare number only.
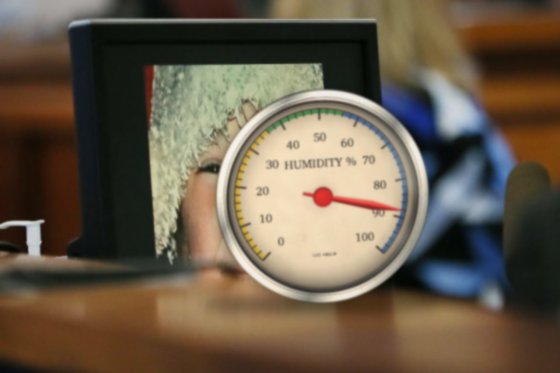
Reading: 88
